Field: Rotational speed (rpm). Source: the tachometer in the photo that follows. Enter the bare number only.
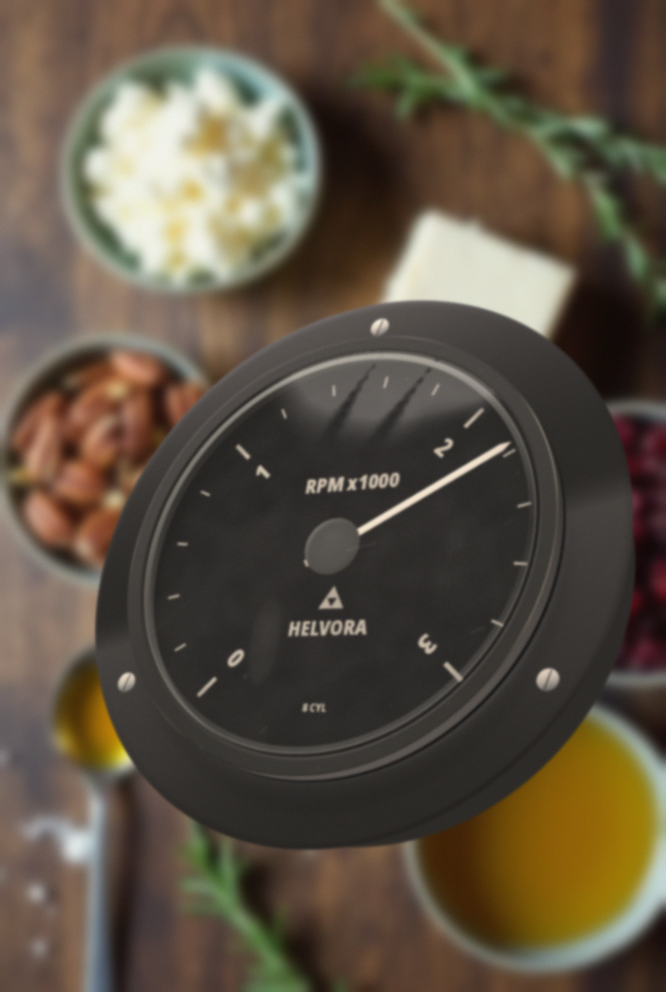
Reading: 2200
